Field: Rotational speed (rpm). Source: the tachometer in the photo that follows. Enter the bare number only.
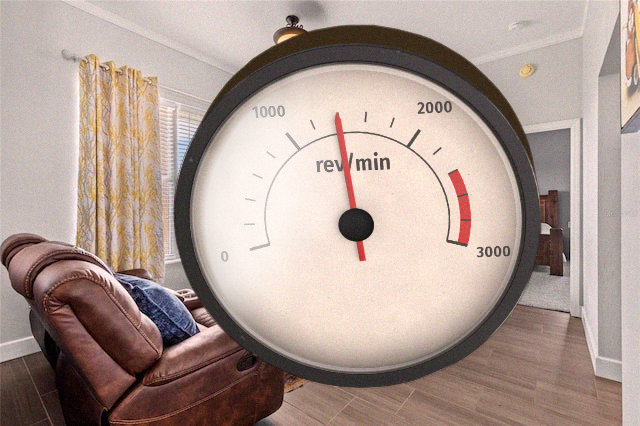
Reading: 1400
